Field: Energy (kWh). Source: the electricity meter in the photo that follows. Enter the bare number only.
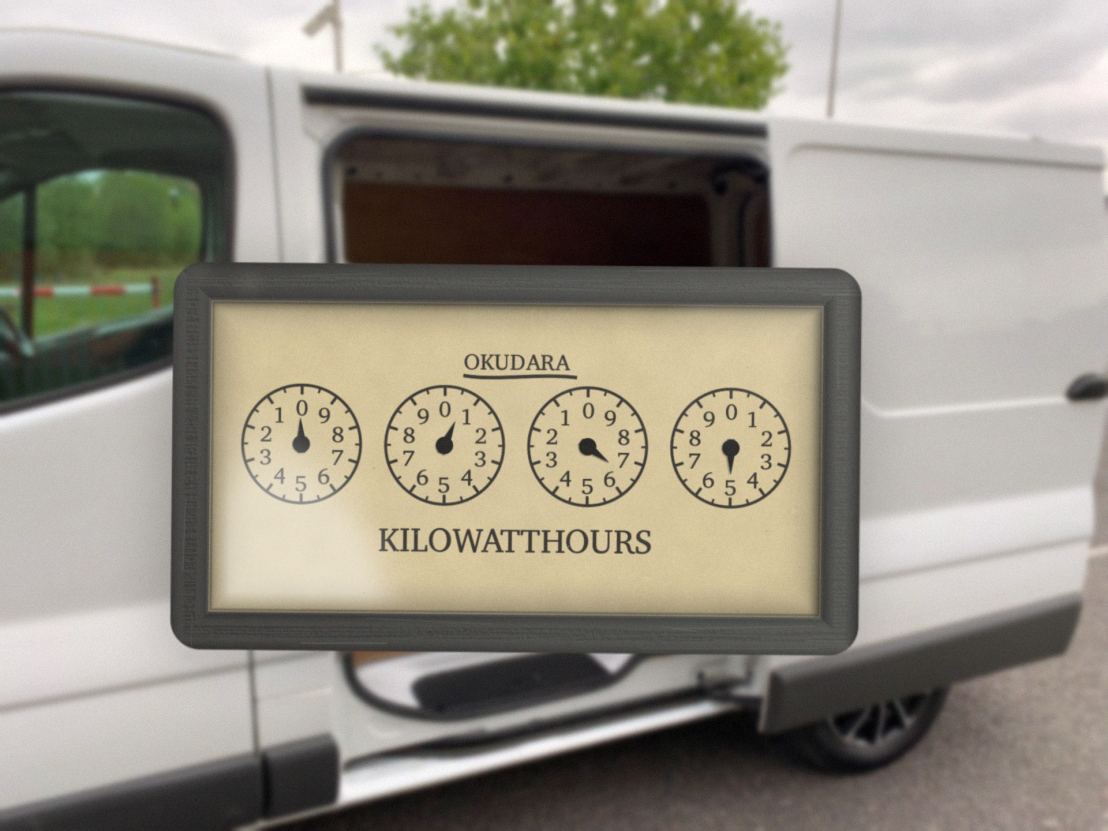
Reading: 65
